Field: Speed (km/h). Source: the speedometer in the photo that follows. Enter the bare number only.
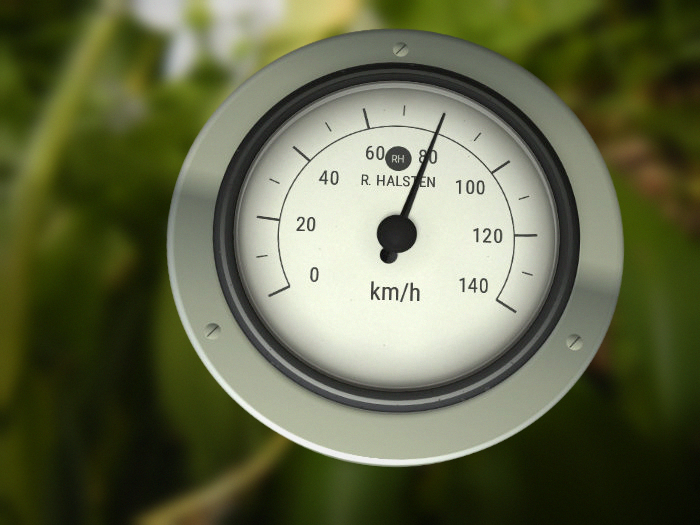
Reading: 80
